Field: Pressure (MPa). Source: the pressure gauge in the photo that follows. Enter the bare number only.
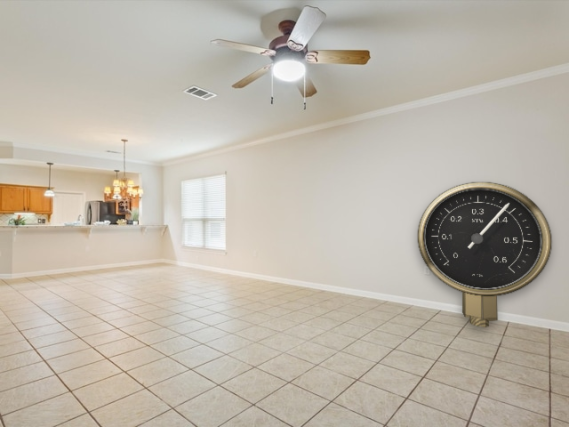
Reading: 0.38
